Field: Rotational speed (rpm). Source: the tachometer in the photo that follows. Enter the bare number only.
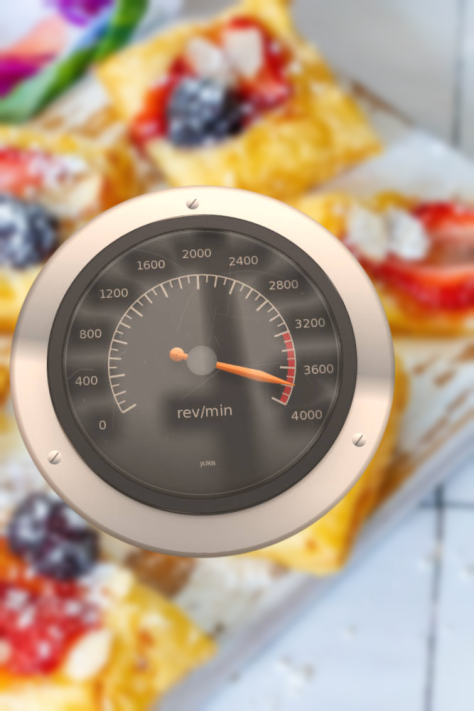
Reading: 3800
